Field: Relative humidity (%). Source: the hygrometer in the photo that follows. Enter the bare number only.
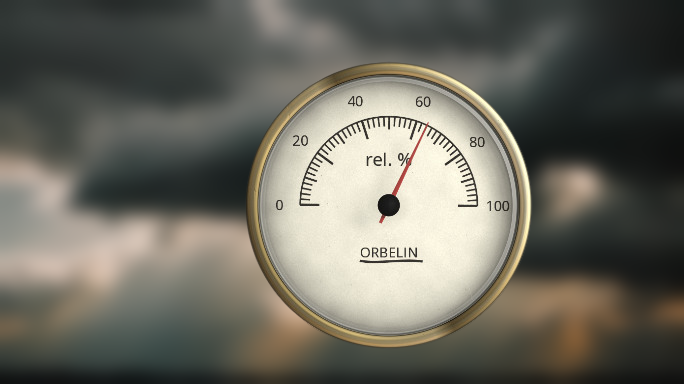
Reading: 64
